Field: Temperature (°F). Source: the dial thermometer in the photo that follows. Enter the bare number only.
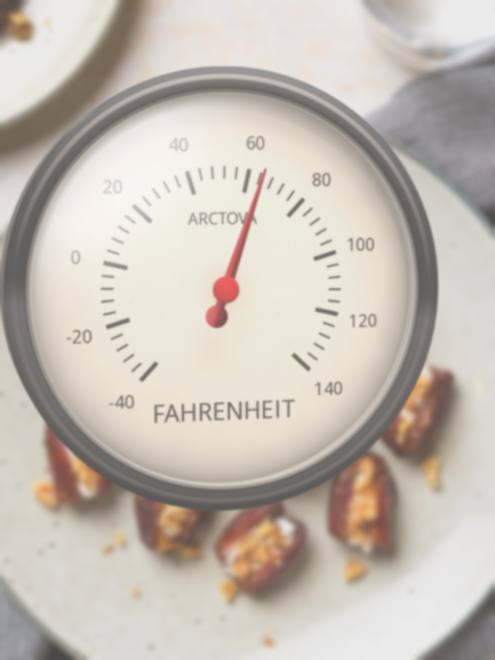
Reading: 64
